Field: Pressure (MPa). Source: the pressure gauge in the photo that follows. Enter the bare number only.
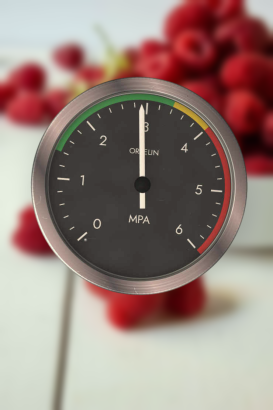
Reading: 2.9
